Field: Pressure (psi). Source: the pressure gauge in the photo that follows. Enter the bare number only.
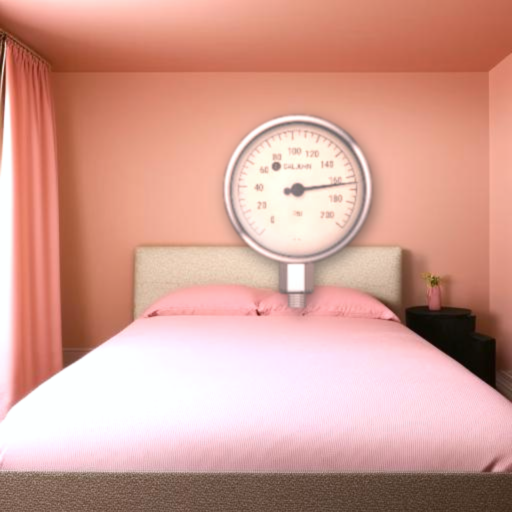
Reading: 165
